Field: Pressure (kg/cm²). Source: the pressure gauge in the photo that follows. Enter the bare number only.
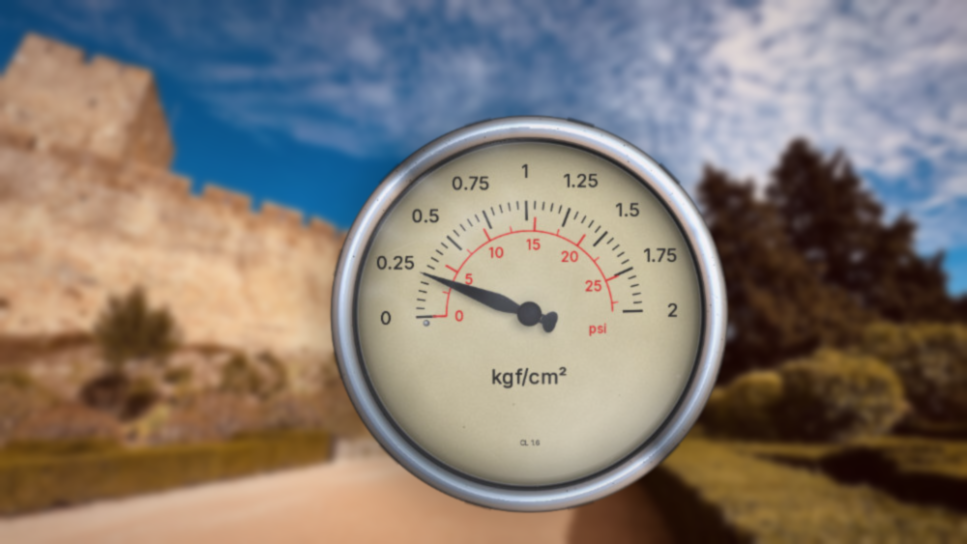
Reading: 0.25
